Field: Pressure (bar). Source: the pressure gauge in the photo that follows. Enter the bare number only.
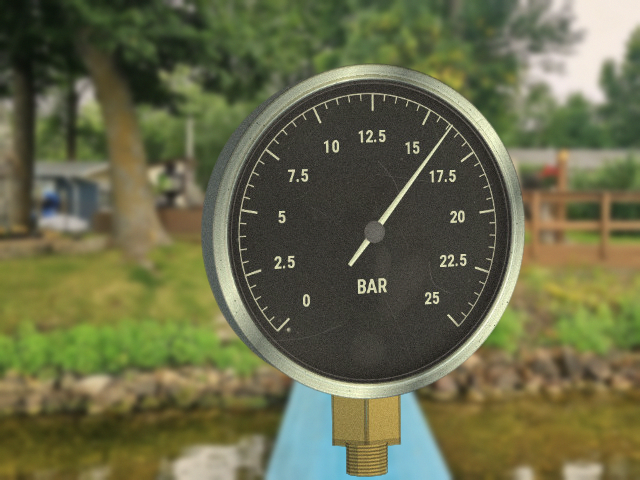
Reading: 16
